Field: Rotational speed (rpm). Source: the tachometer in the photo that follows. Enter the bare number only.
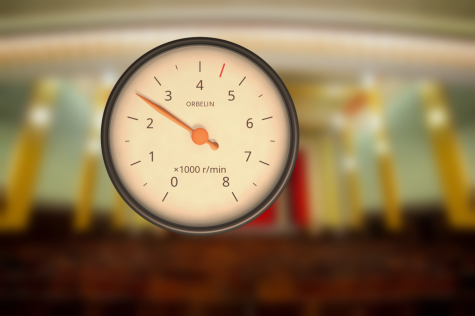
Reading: 2500
